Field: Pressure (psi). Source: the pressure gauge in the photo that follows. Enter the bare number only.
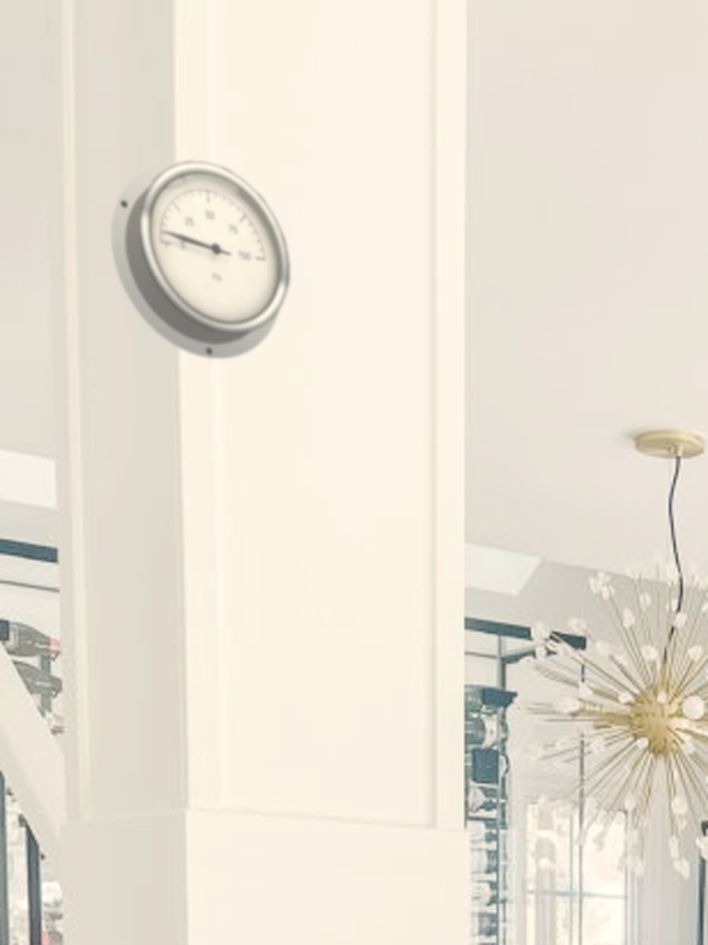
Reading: 5
